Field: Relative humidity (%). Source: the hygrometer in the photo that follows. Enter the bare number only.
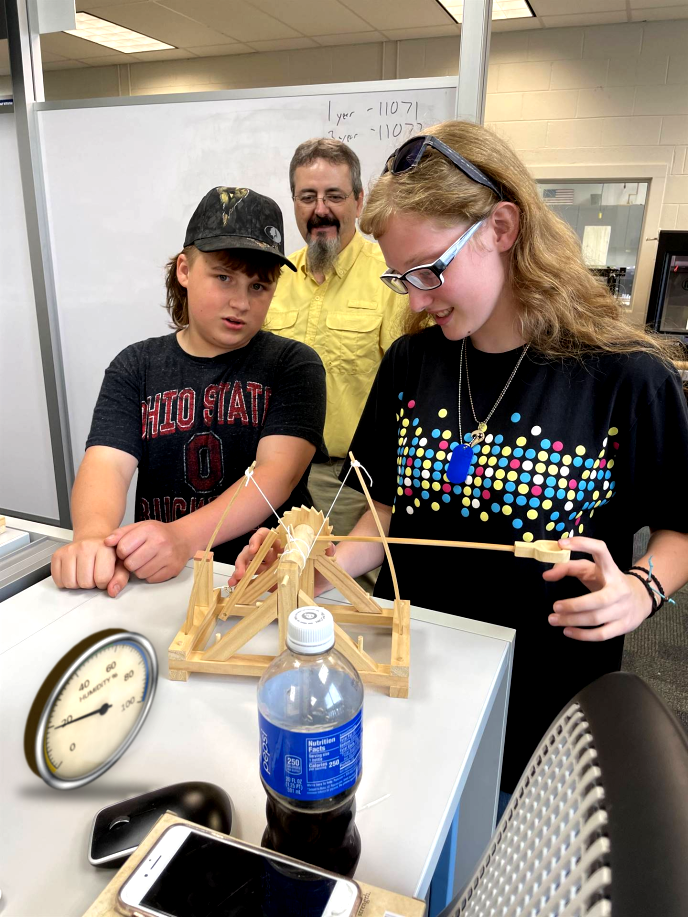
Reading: 20
